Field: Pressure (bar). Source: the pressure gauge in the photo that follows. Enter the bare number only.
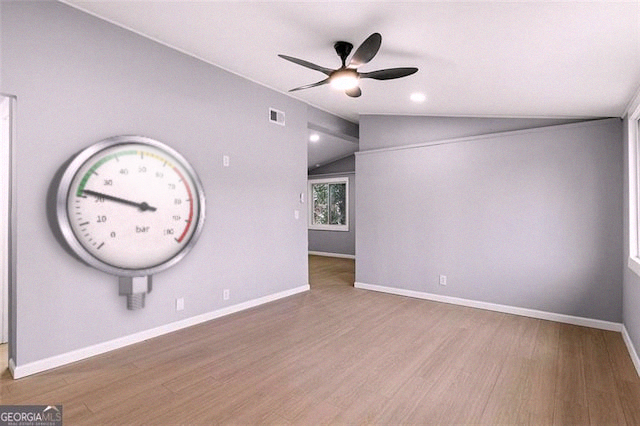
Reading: 22
